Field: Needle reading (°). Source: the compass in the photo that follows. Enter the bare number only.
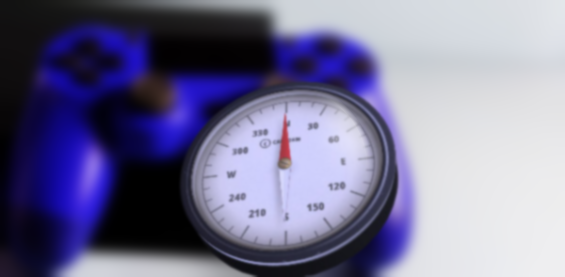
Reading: 0
